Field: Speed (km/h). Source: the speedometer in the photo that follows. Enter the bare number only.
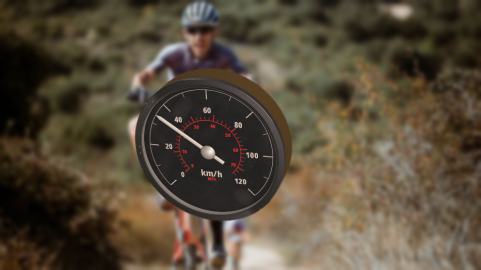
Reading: 35
